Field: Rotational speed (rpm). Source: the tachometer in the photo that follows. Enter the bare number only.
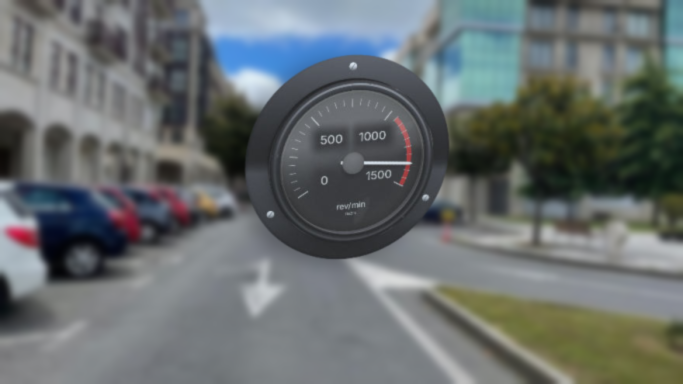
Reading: 1350
